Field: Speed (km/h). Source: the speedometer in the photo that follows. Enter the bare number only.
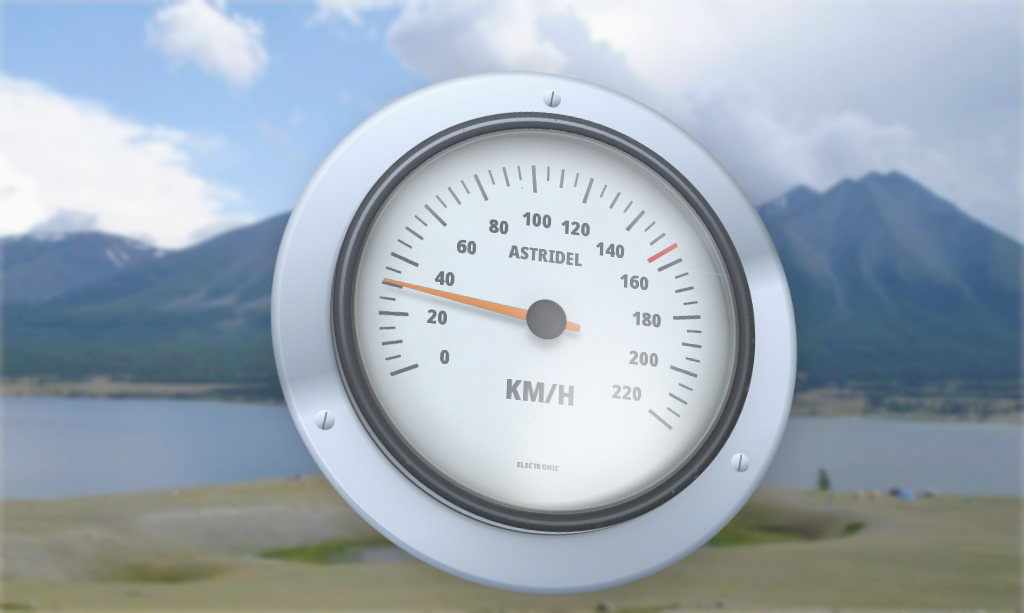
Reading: 30
